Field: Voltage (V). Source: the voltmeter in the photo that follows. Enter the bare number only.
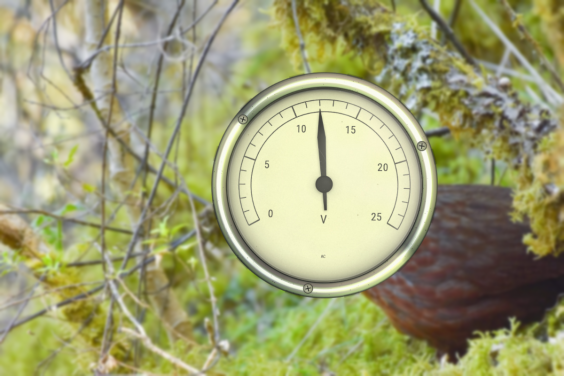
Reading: 12
